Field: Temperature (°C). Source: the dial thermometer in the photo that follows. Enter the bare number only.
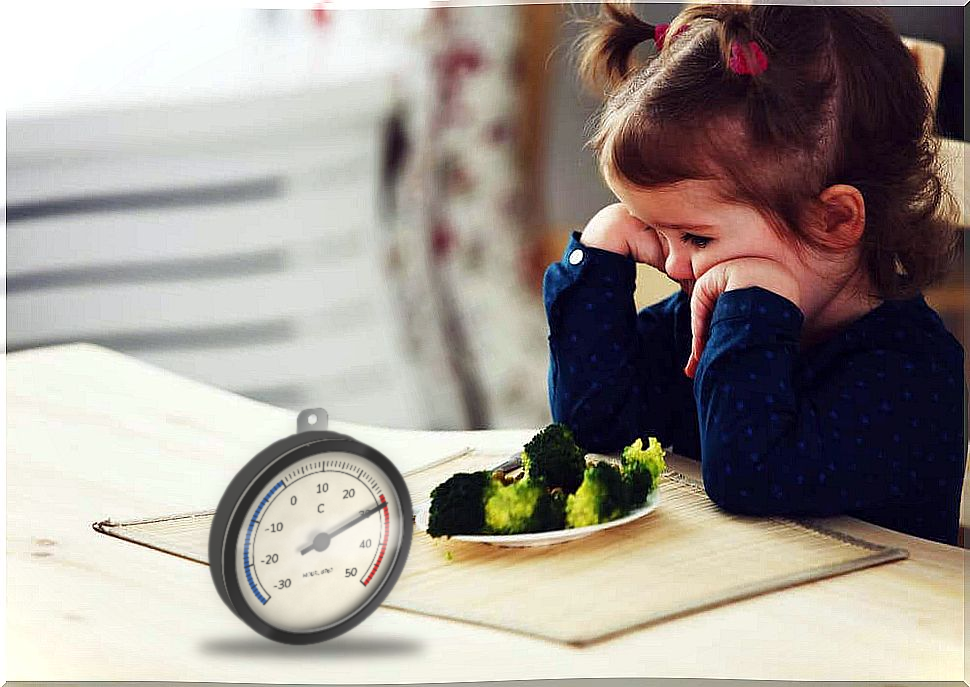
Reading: 30
